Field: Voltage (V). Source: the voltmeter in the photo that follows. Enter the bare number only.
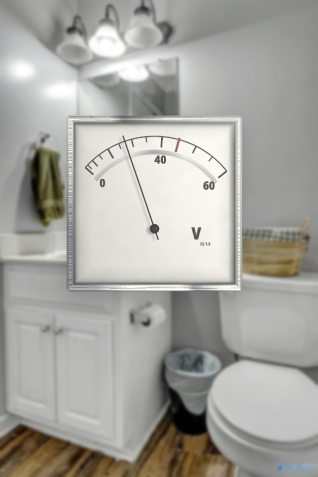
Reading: 27.5
